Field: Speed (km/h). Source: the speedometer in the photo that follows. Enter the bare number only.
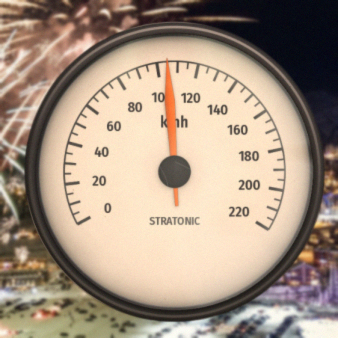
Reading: 105
